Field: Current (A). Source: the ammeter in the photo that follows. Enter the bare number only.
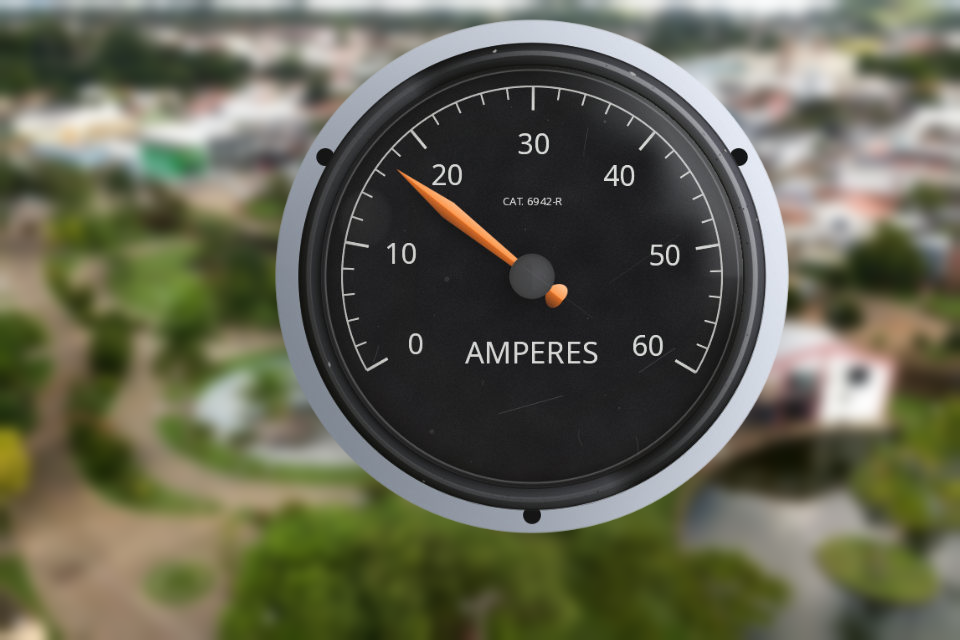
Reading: 17
